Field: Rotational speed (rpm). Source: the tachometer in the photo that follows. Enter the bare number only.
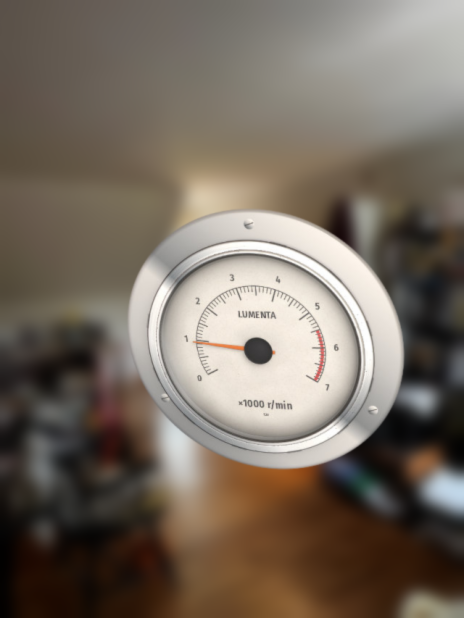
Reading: 1000
